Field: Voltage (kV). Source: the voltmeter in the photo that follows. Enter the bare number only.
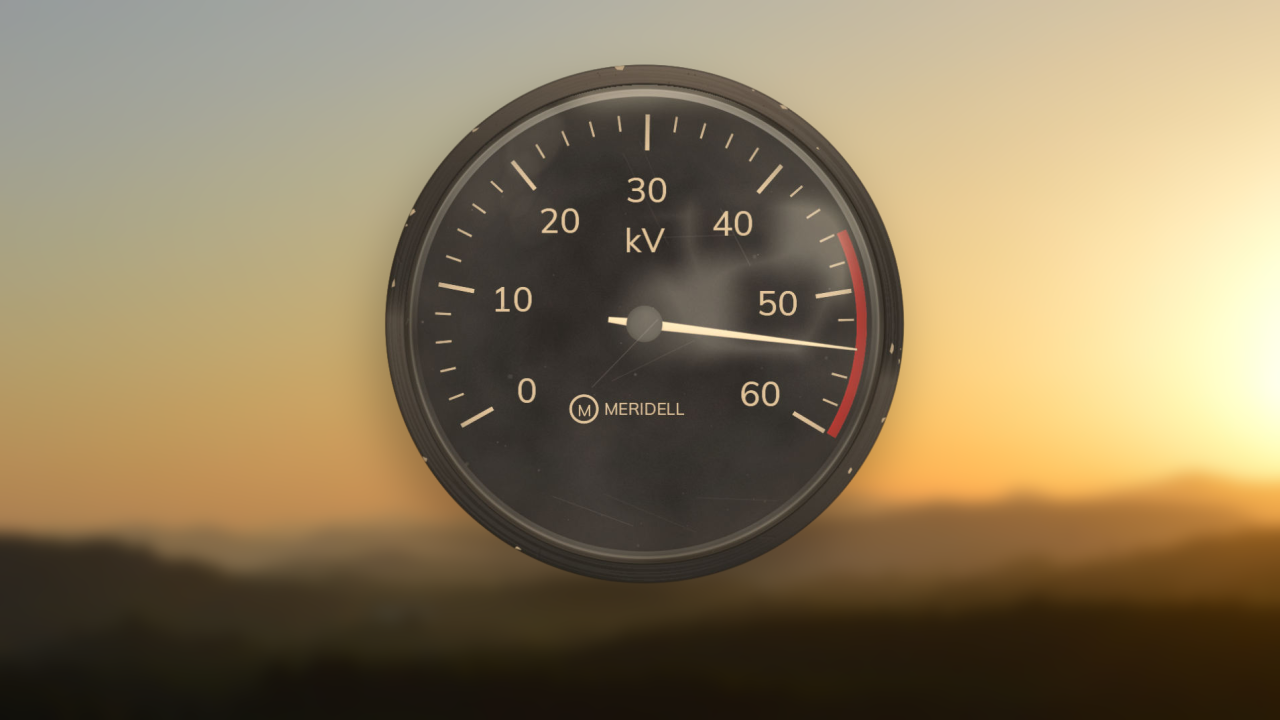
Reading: 54
